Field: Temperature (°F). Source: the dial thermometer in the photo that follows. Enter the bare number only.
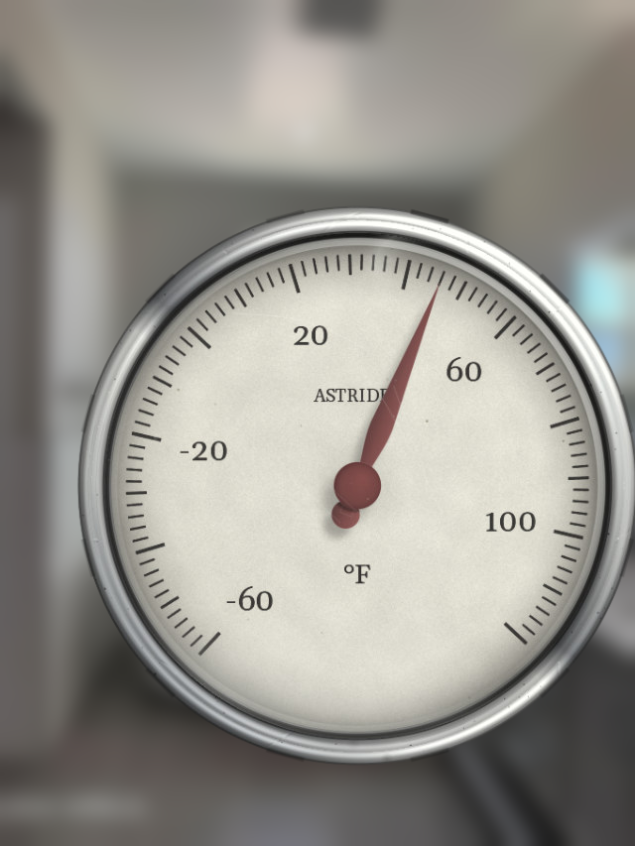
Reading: 46
